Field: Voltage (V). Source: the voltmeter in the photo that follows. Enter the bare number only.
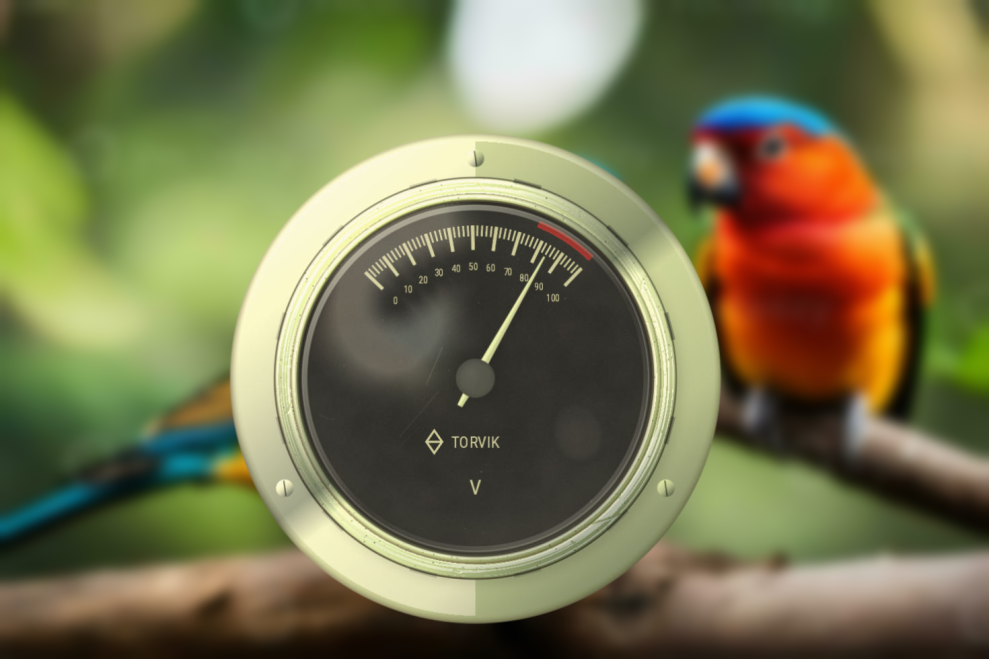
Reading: 84
